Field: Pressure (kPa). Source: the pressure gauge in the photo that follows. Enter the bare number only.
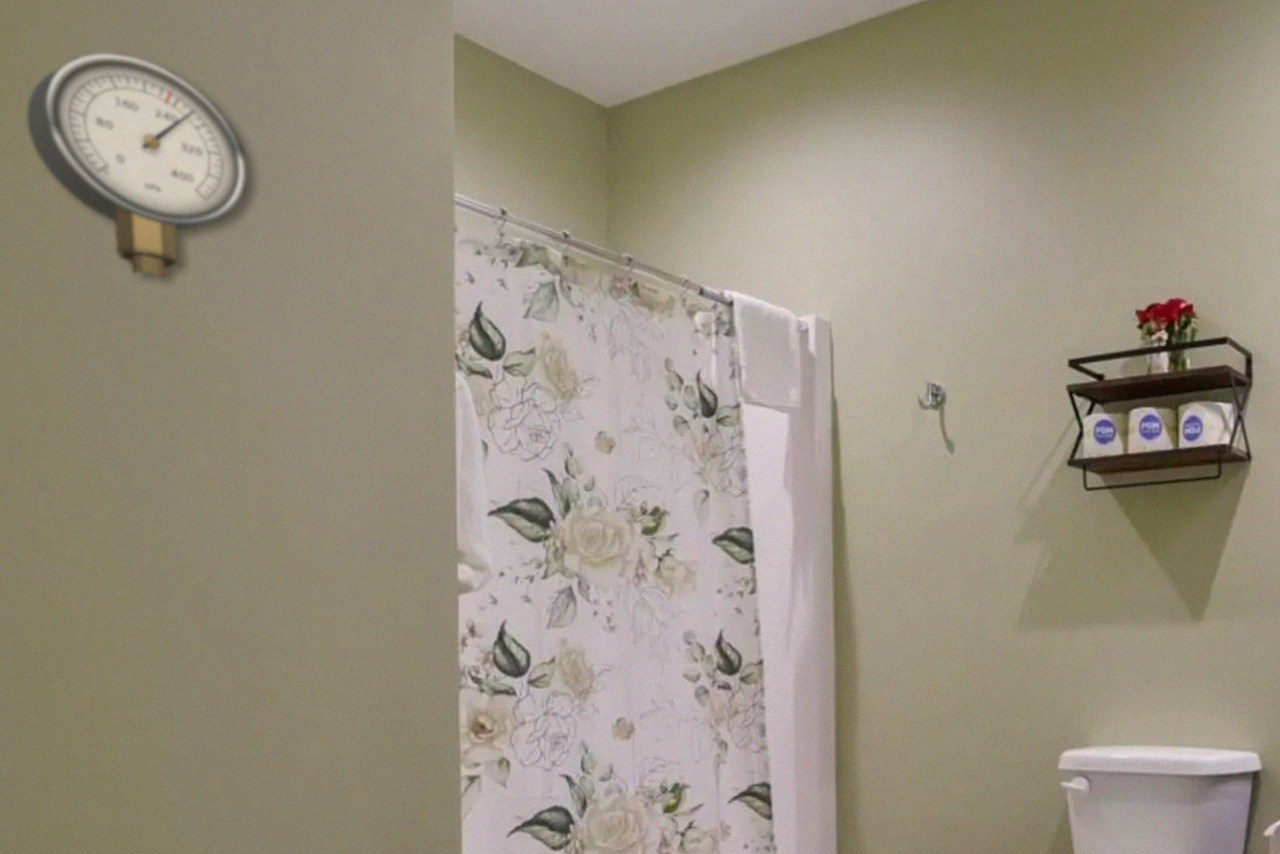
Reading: 260
